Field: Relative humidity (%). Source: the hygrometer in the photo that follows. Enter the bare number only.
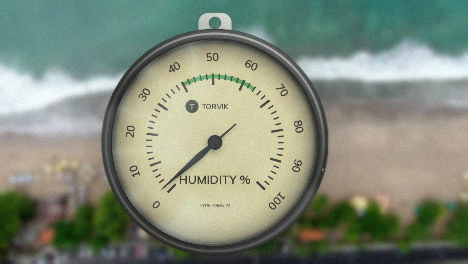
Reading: 2
